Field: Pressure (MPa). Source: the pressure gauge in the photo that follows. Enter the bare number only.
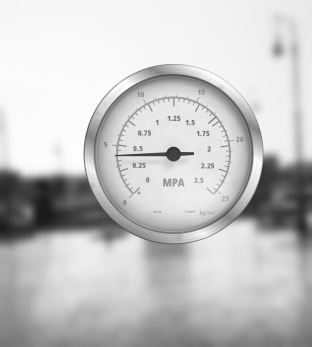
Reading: 0.4
